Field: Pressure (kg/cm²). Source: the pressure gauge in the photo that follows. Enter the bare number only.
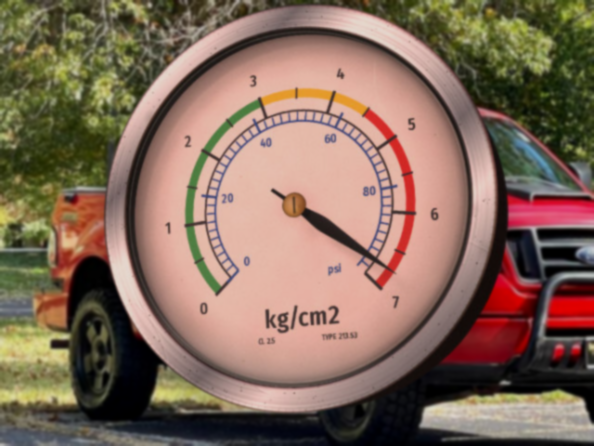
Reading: 6.75
